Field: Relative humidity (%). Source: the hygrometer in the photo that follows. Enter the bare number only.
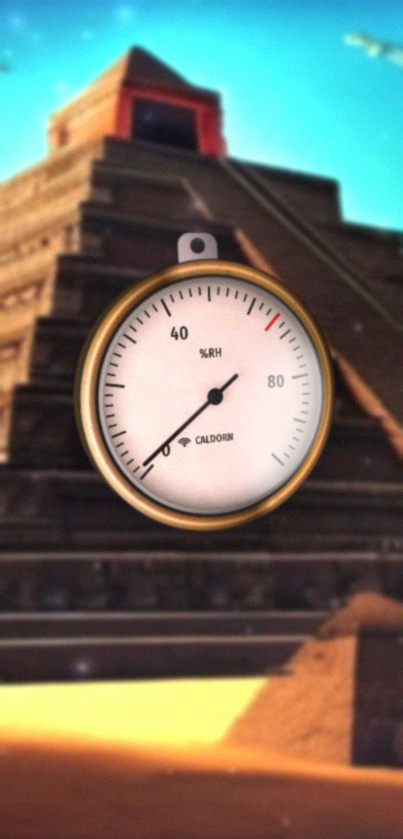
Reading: 2
